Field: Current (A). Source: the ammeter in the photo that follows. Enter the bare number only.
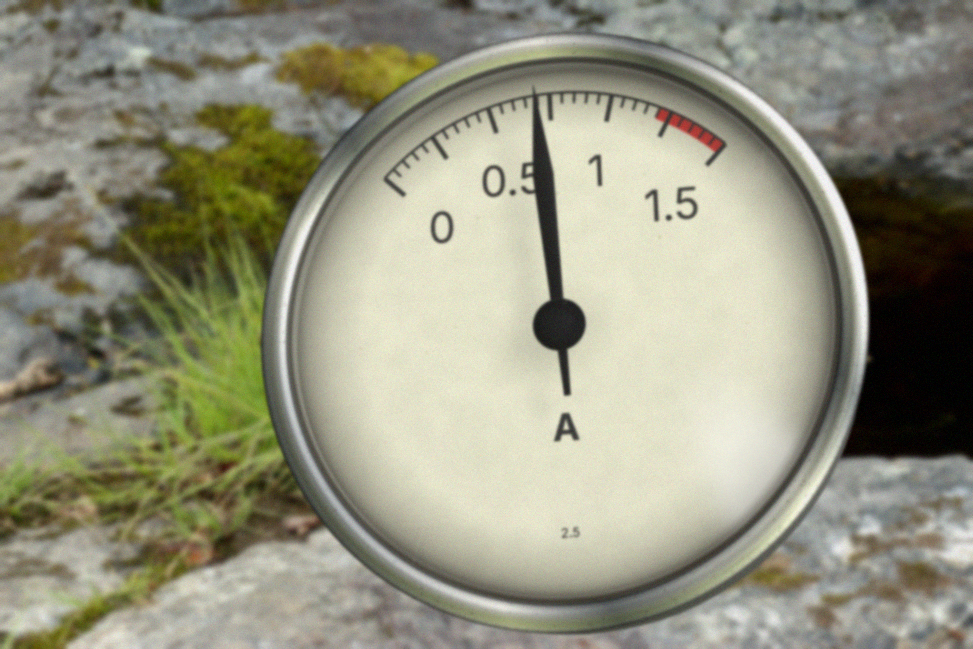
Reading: 0.7
